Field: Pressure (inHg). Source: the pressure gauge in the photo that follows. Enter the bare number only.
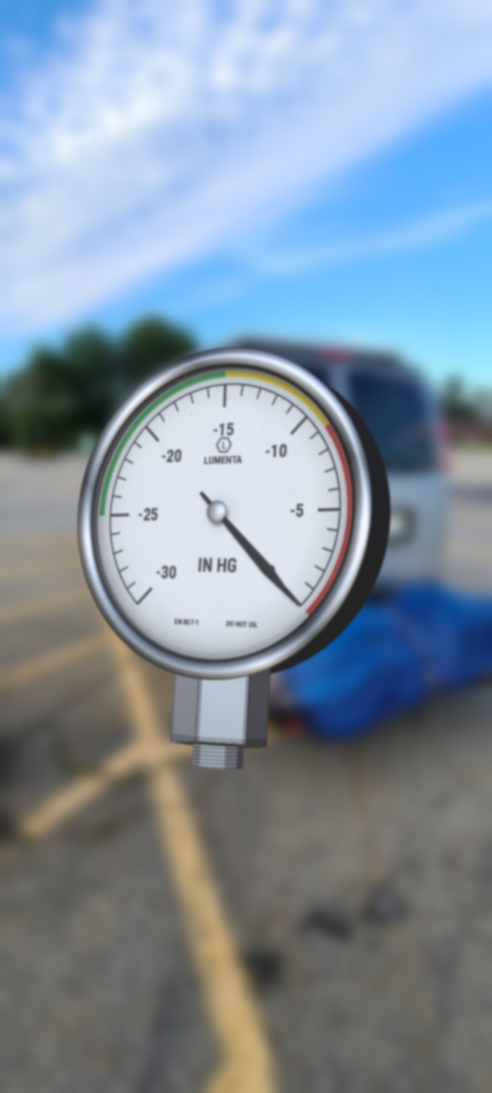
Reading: 0
